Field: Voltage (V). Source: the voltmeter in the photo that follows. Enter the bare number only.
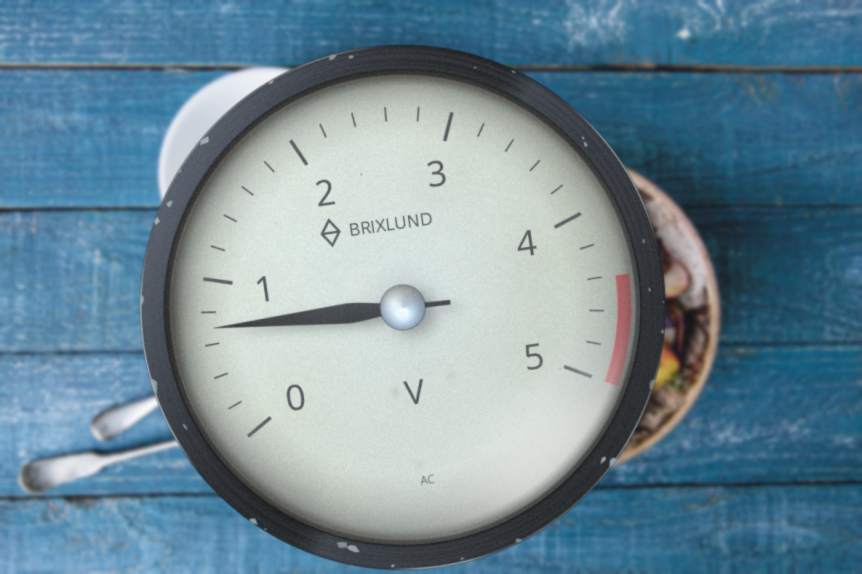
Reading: 0.7
